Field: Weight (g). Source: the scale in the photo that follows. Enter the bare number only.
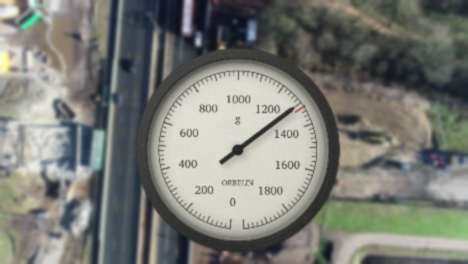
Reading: 1300
